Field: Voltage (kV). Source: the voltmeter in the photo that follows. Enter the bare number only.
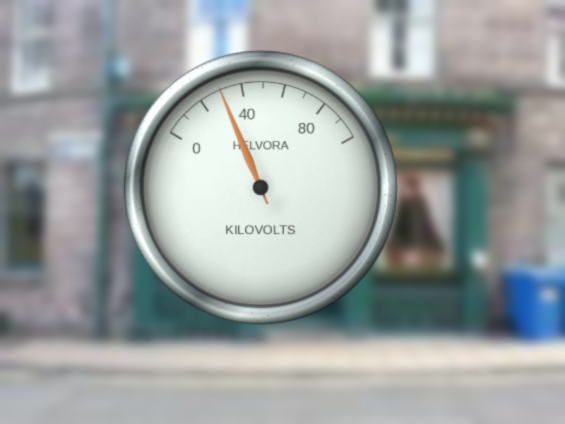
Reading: 30
